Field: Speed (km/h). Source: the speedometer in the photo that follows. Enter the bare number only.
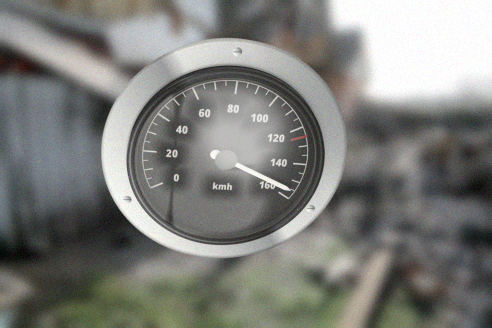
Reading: 155
